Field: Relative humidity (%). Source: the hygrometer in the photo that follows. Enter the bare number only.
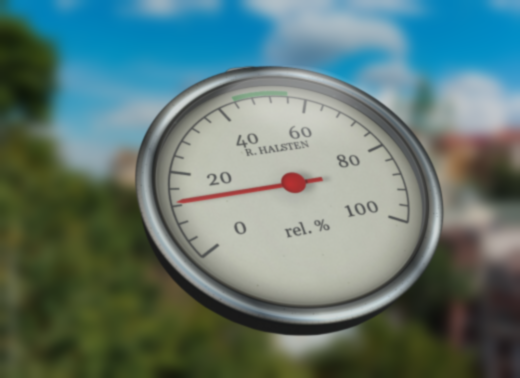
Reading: 12
